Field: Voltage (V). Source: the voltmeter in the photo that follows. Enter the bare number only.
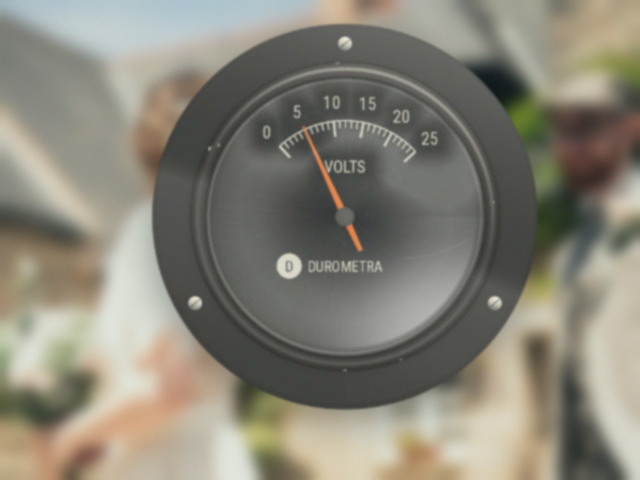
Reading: 5
